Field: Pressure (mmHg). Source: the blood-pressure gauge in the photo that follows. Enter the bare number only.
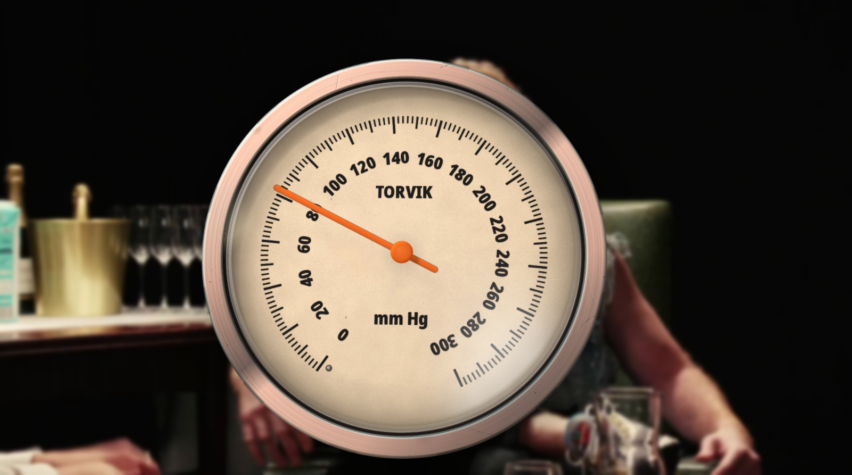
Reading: 82
